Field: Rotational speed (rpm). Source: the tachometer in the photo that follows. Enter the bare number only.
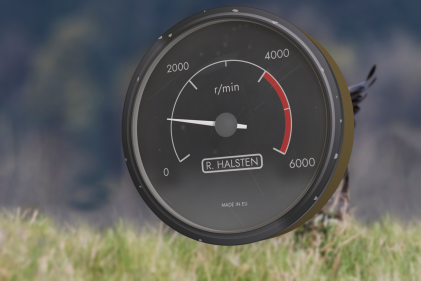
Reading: 1000
